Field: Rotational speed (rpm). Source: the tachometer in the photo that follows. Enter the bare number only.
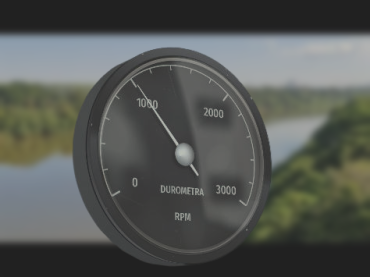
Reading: 1000
